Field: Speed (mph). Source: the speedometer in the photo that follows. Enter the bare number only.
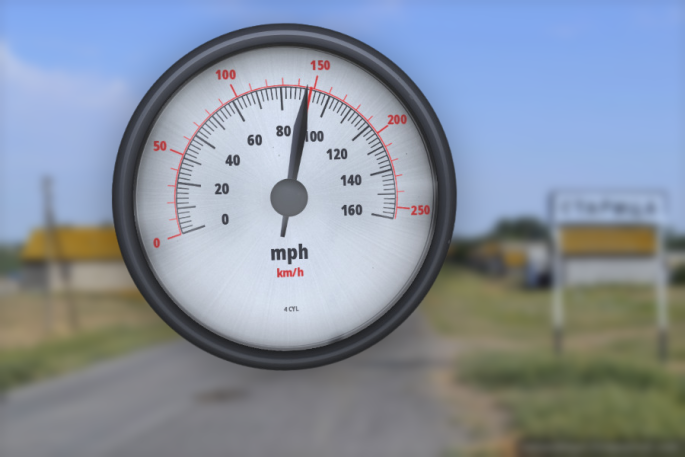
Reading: 90
